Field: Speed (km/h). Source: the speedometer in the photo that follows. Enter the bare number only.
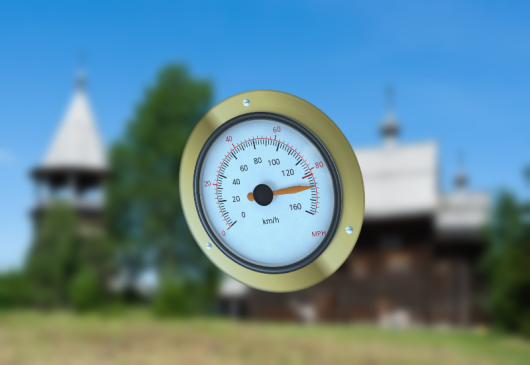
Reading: 140
